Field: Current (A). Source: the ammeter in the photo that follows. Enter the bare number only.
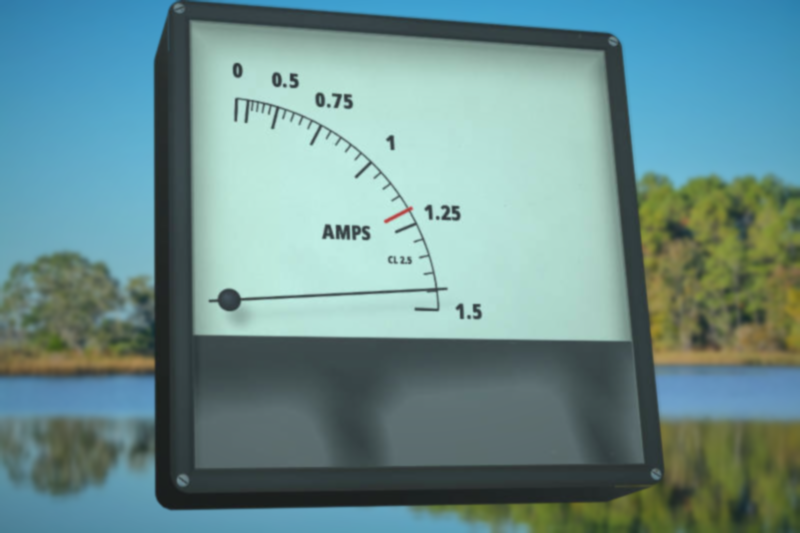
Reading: 1.45
